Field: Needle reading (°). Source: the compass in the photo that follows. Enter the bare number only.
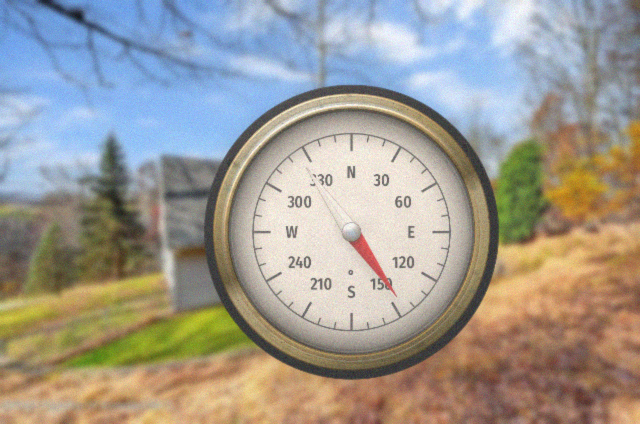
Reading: 145
